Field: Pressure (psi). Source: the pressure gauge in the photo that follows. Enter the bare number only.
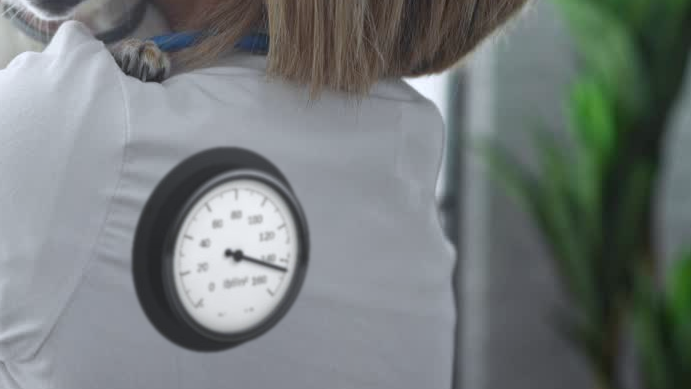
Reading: 145
